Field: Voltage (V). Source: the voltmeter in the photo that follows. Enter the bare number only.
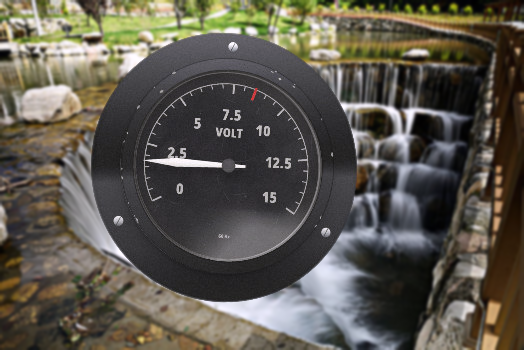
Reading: 1.75
